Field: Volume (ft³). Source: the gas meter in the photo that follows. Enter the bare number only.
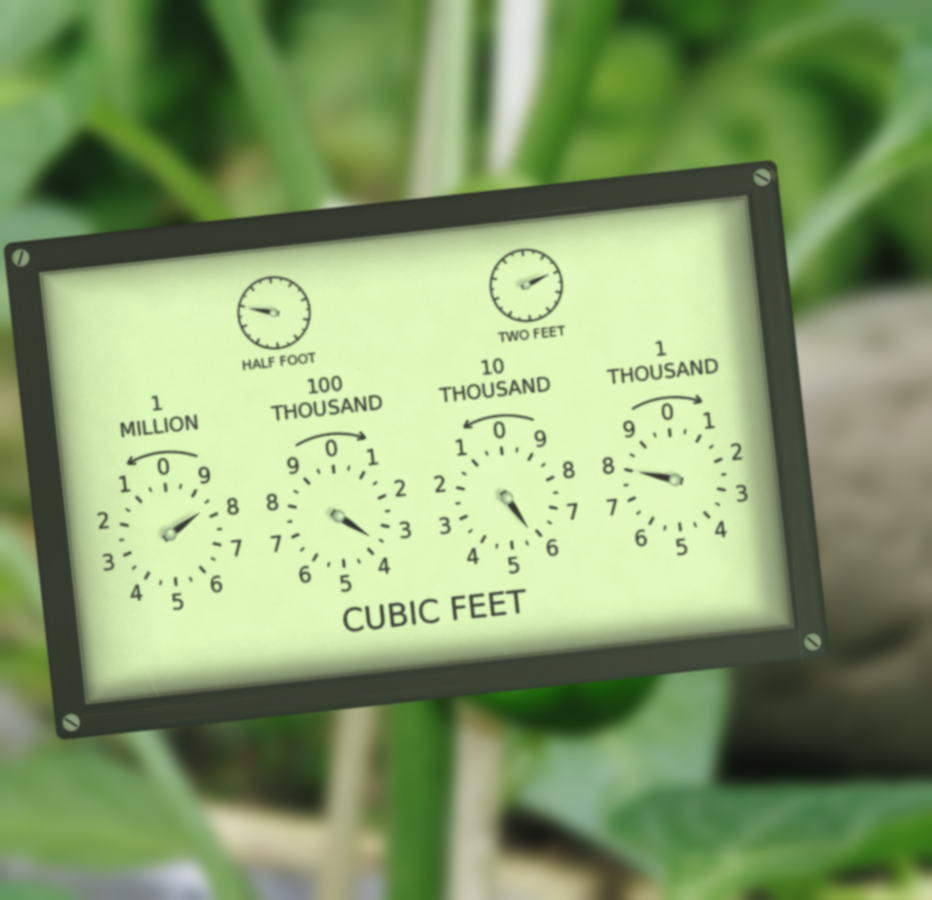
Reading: 835800
